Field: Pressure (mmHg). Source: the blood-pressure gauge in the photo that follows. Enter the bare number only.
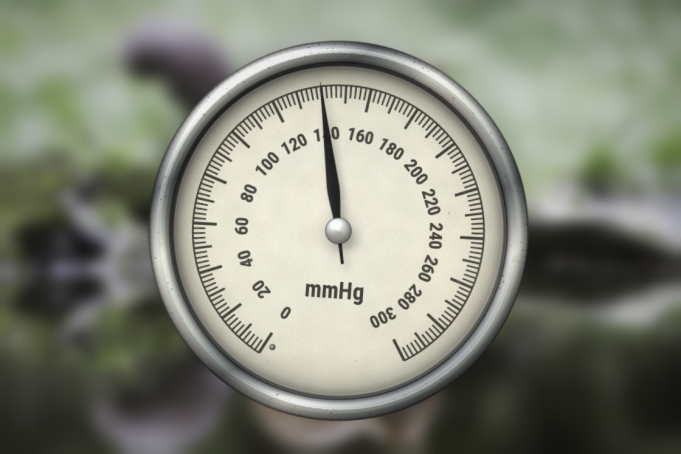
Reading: 140
